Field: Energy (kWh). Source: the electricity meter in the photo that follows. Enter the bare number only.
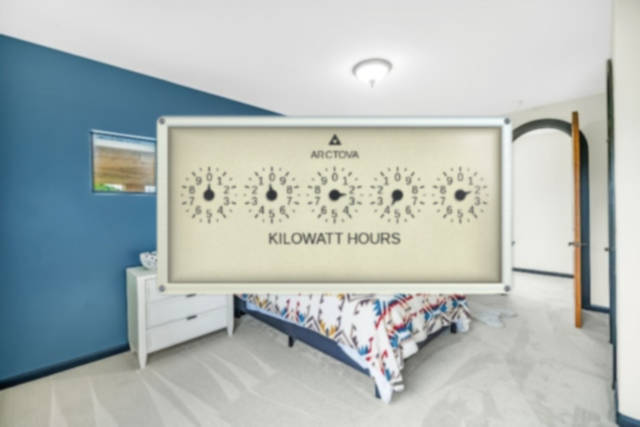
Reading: 242
